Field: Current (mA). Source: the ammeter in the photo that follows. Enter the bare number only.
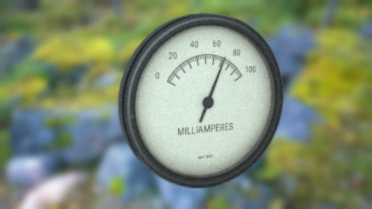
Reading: 70
